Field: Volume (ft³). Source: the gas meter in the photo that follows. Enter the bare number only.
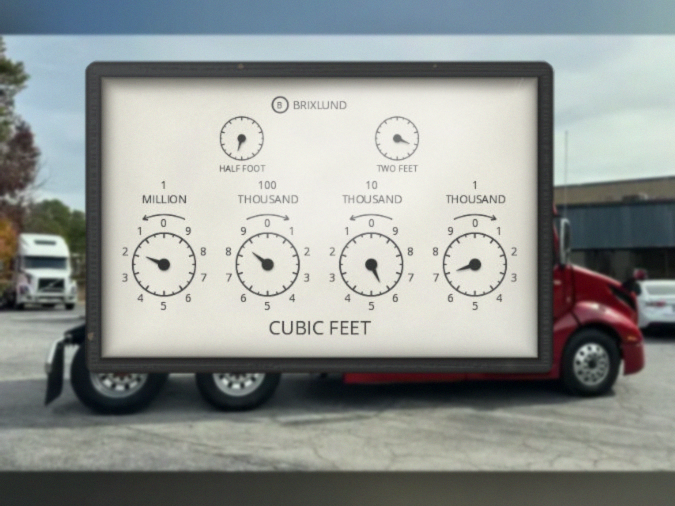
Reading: 185700
